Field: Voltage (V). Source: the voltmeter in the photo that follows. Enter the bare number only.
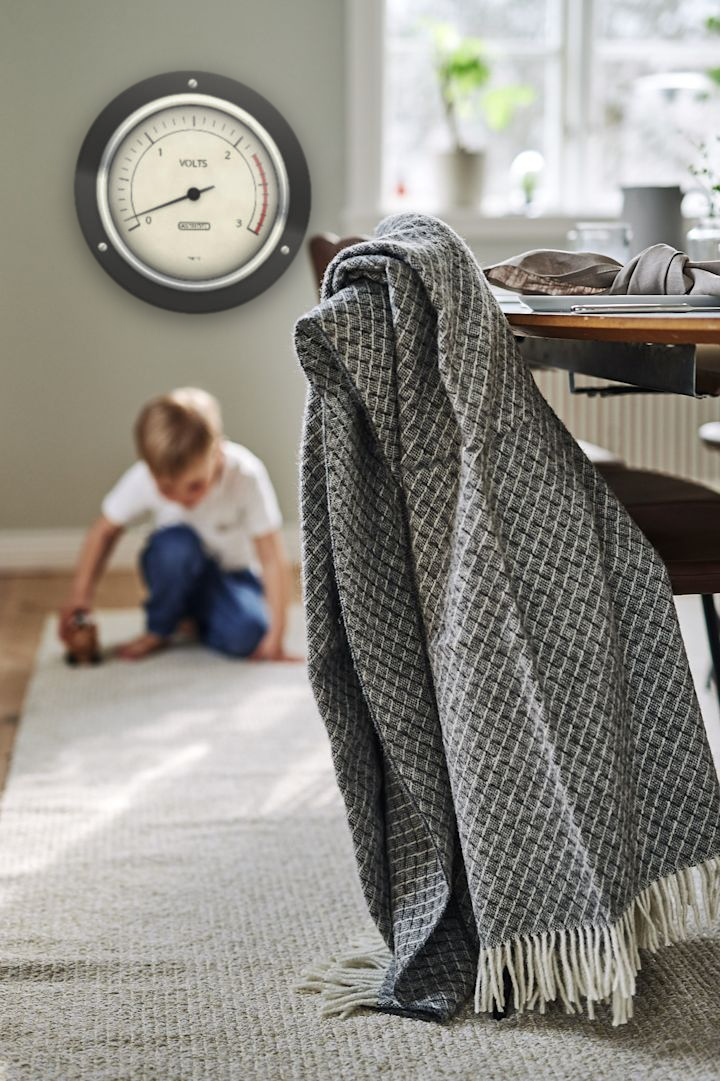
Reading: 0.1
